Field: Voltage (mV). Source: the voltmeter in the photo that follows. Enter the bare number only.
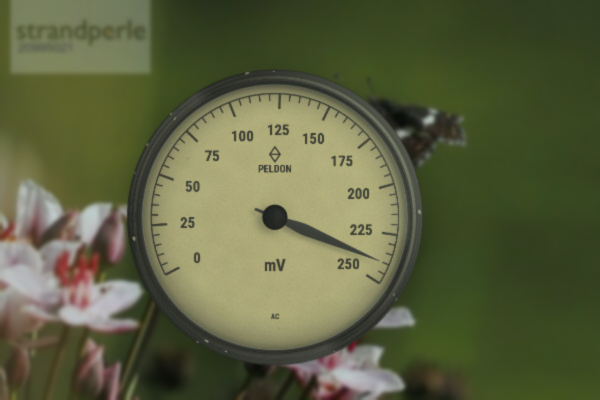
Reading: 240
